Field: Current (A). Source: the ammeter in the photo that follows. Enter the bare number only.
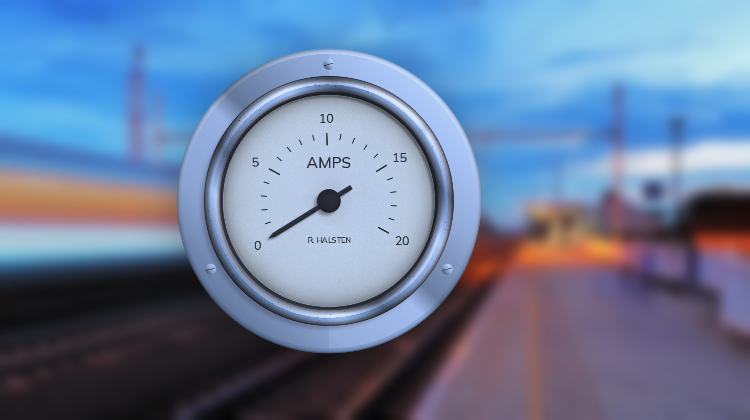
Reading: 0
